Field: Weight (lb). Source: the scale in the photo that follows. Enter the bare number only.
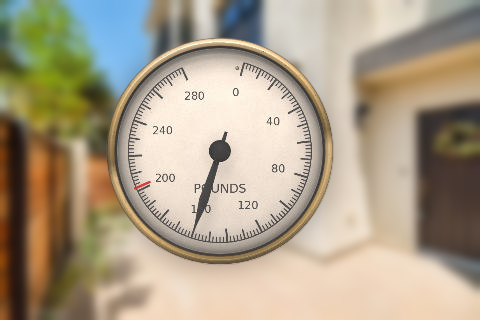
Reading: 160
